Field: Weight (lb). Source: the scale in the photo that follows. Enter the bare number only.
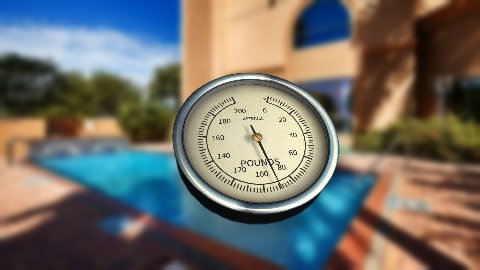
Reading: 90
